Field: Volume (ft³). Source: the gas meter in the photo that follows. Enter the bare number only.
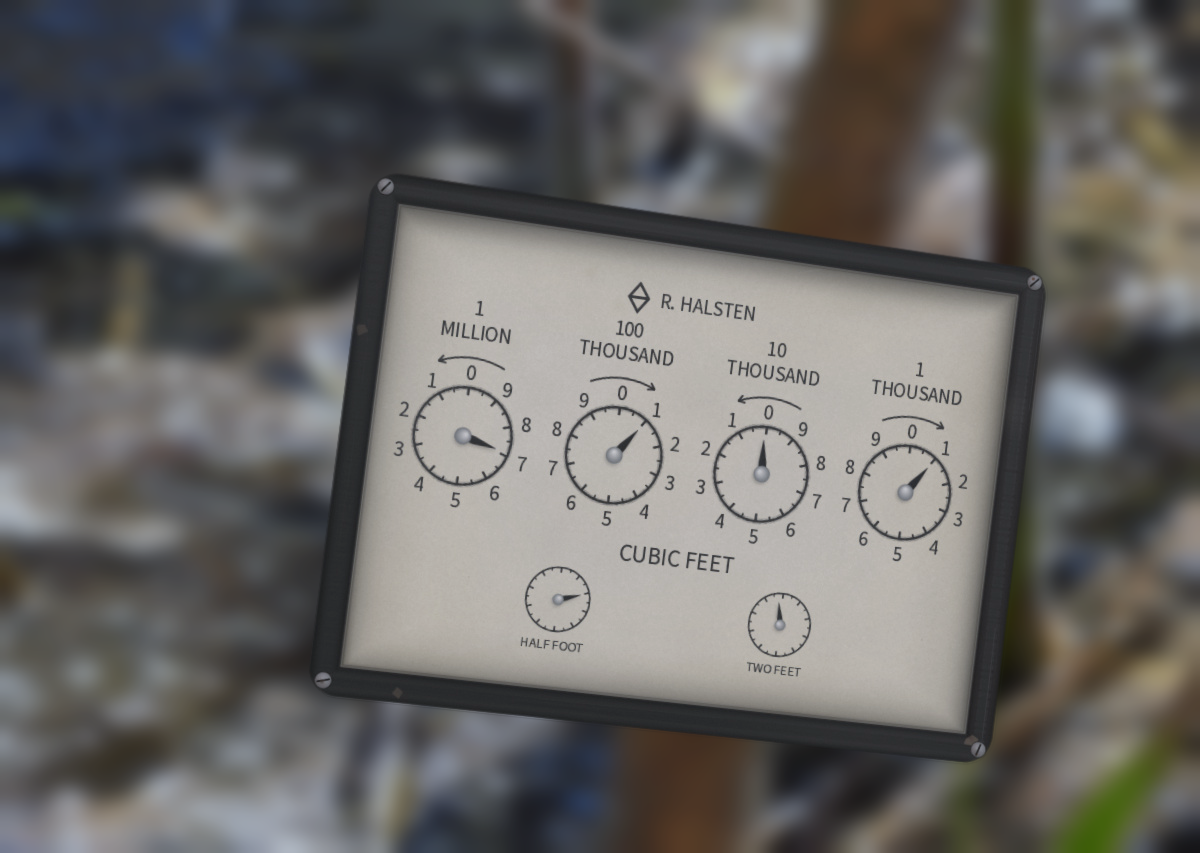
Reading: 710100
